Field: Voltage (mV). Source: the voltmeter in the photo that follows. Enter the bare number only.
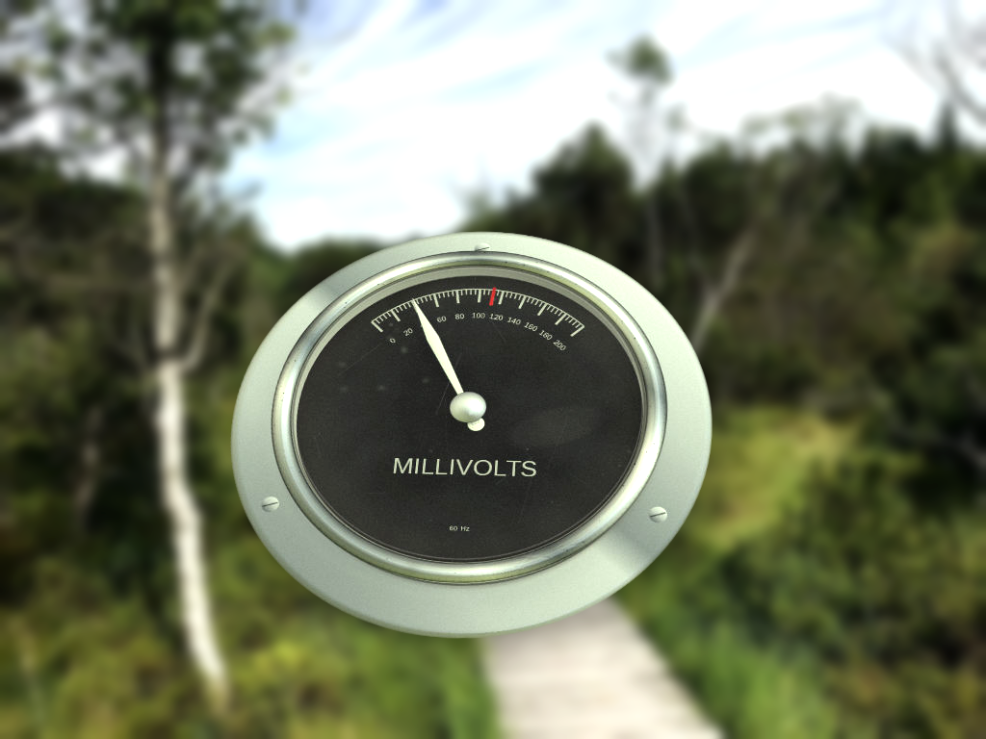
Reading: 40
